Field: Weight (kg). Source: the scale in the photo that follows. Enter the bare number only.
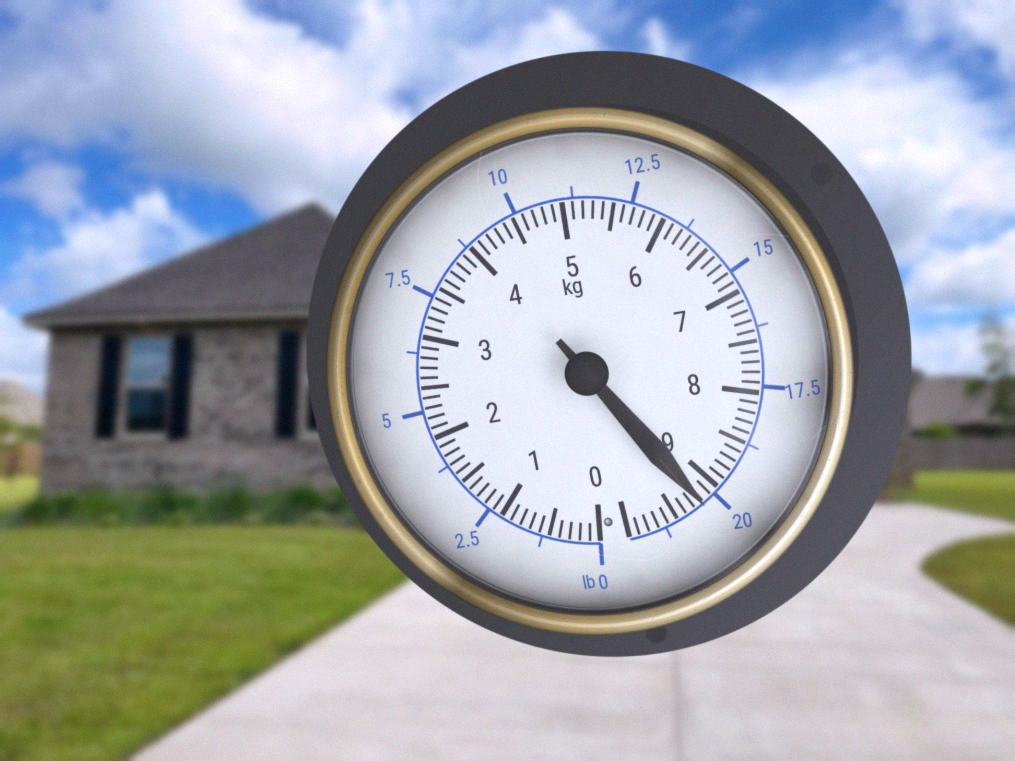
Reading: 9.2
